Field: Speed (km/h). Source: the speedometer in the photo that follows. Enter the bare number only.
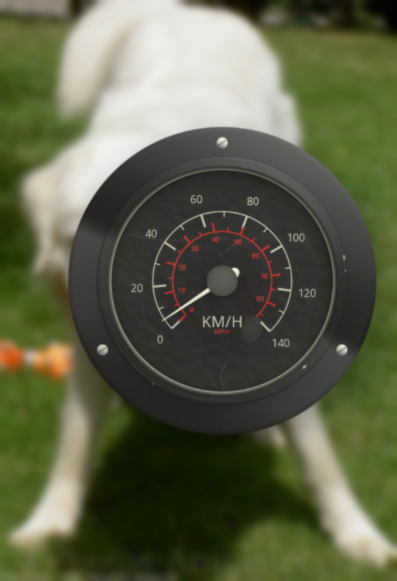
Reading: 5
